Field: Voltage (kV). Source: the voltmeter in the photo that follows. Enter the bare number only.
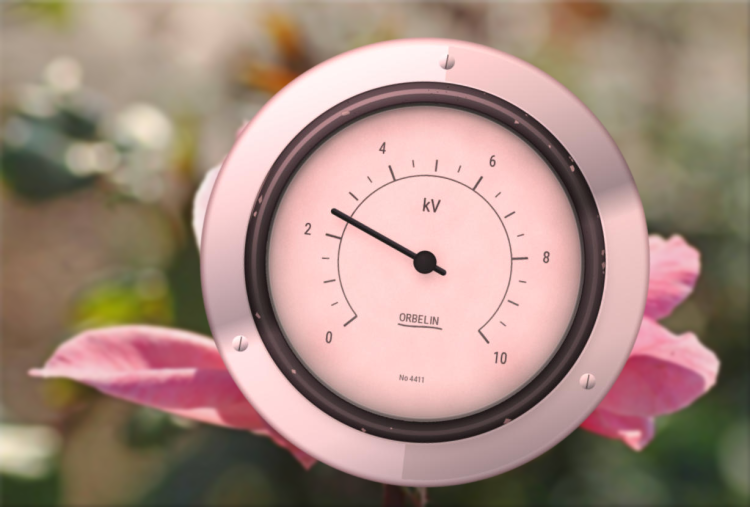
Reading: 2.5
